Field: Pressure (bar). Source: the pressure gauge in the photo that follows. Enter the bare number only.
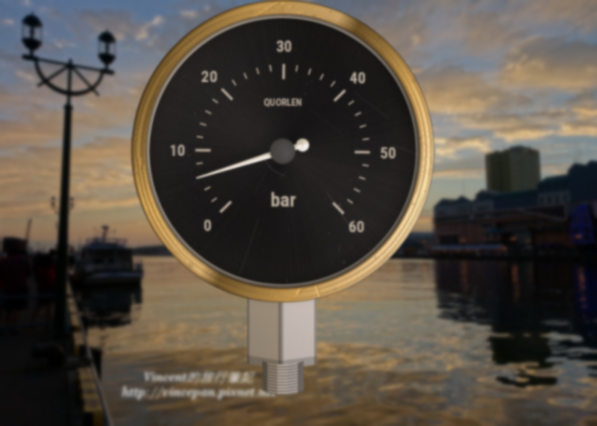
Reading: 6
